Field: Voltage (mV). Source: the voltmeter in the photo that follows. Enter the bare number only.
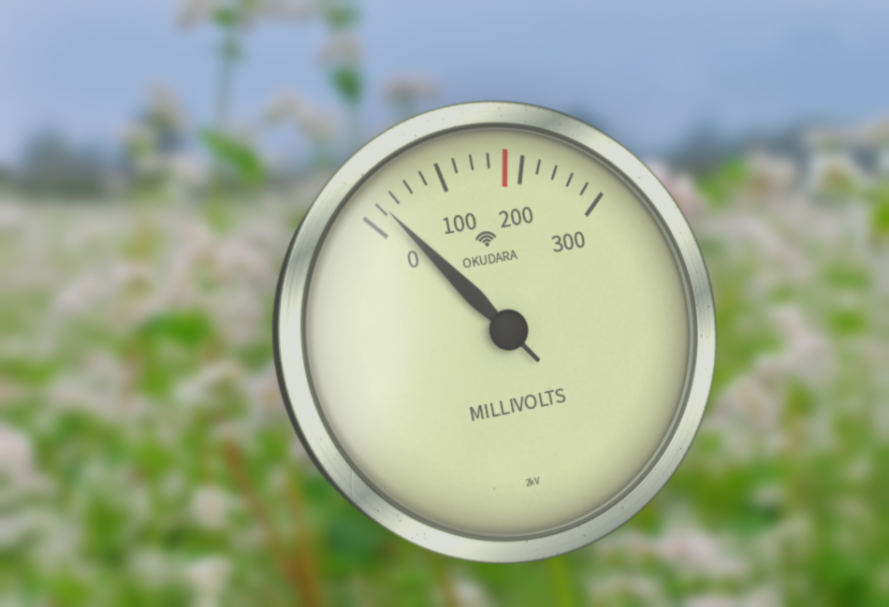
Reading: 20
